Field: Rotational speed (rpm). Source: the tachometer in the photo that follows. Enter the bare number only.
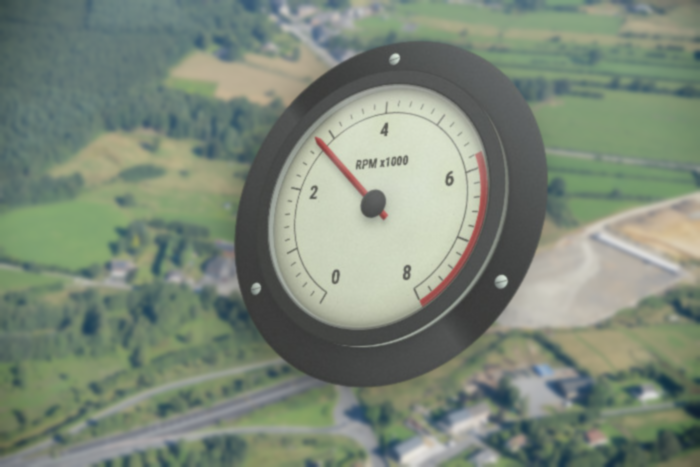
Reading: 2800
